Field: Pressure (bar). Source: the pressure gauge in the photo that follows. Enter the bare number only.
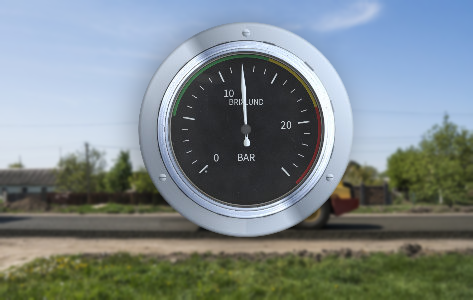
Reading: 12
